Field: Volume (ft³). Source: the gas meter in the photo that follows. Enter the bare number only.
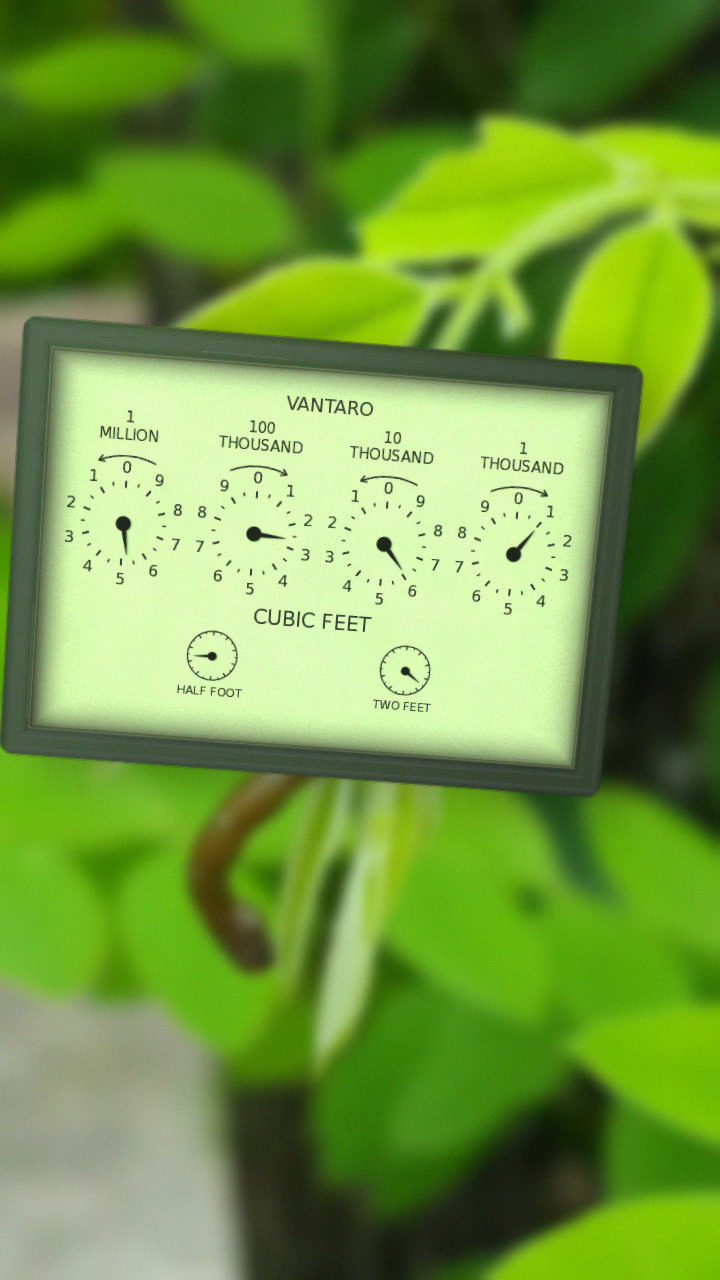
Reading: 526100
